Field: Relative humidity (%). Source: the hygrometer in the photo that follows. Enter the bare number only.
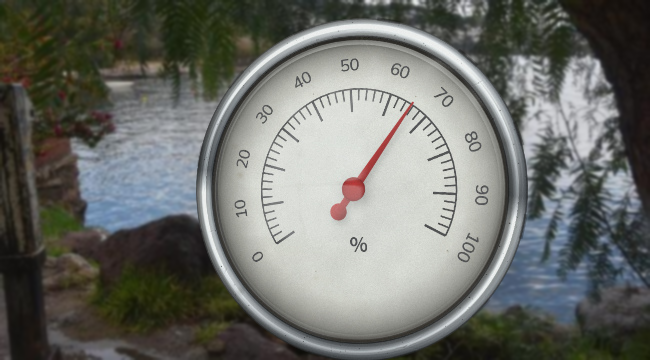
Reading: 66
